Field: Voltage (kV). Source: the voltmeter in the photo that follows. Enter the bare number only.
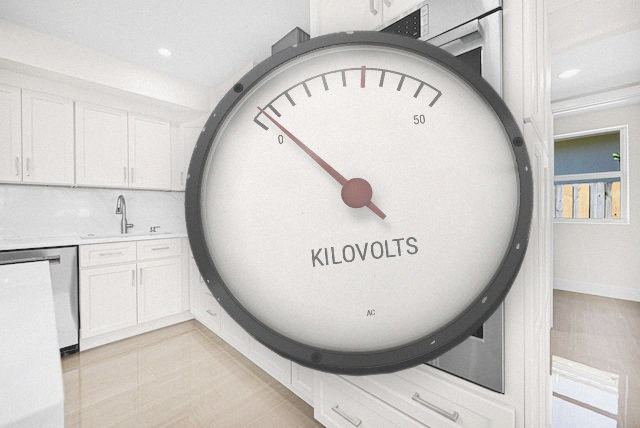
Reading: 2.5
